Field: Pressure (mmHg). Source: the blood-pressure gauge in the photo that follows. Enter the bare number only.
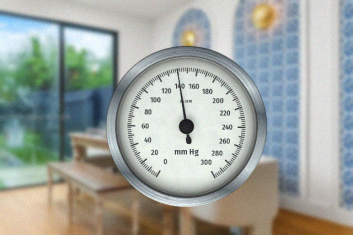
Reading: 140
